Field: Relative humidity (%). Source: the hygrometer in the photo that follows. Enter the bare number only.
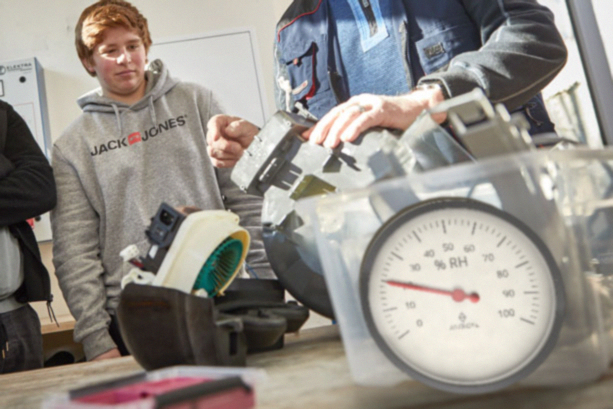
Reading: 20
